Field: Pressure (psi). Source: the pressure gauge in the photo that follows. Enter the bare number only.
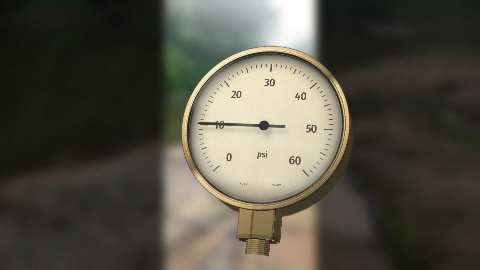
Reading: 10
